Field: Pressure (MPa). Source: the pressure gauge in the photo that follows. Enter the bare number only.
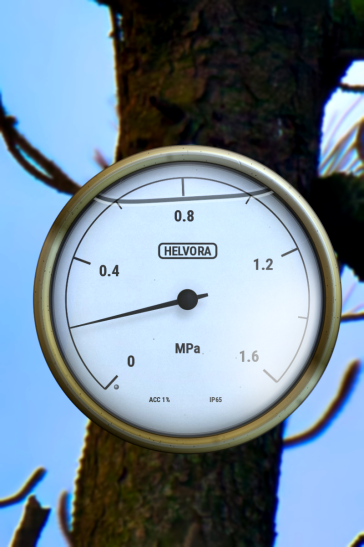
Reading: 0.2
